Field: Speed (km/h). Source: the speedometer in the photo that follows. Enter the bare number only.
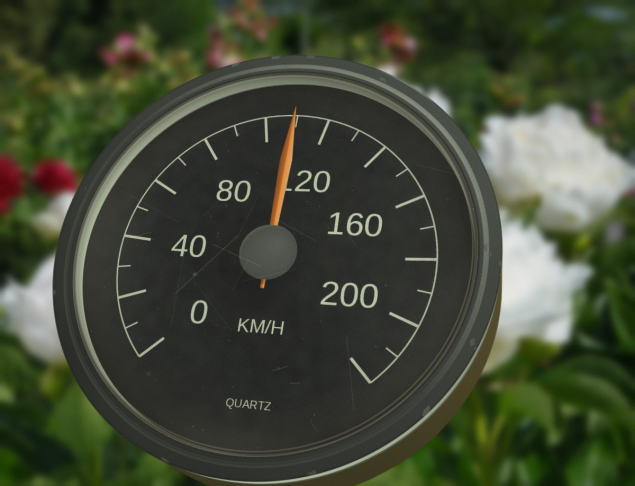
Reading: 110
